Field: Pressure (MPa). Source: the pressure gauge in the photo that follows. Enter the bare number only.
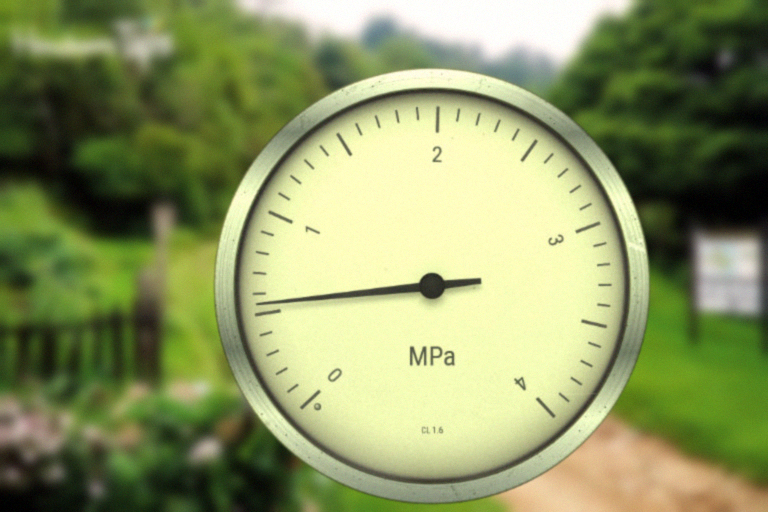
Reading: 0.55
